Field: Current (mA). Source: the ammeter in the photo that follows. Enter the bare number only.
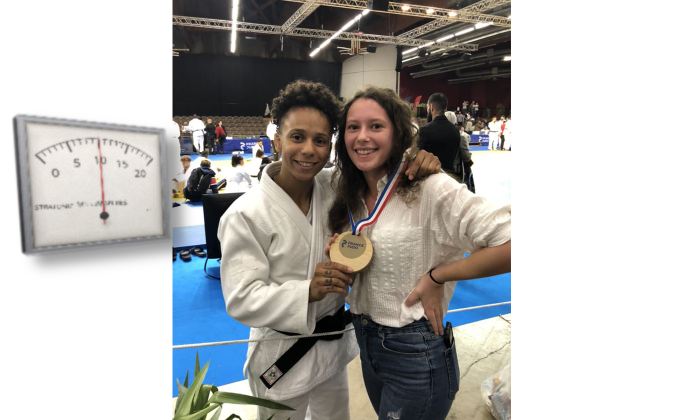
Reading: 10
